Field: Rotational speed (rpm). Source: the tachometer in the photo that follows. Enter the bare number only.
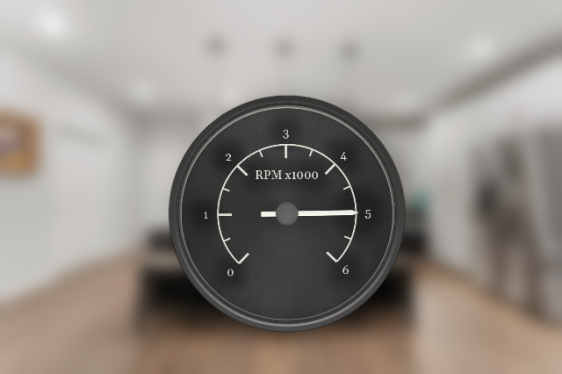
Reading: 5000
